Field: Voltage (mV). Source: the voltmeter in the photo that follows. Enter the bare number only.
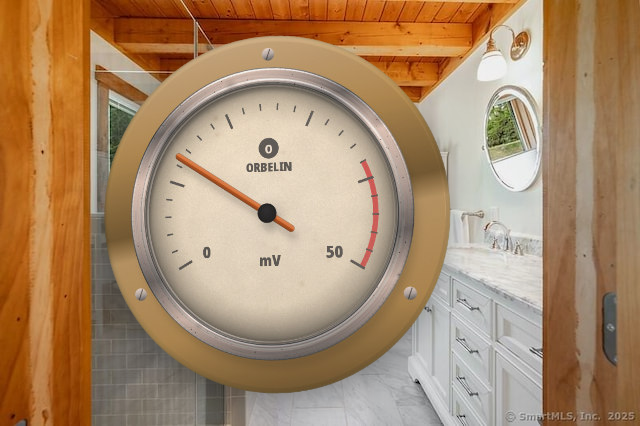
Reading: 13
